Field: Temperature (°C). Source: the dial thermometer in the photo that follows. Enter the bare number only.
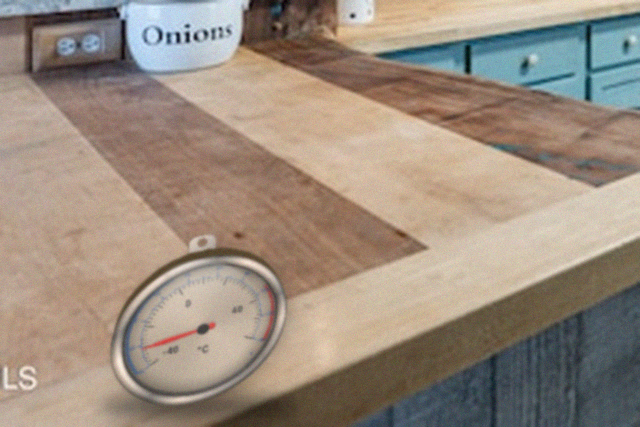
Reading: -30
